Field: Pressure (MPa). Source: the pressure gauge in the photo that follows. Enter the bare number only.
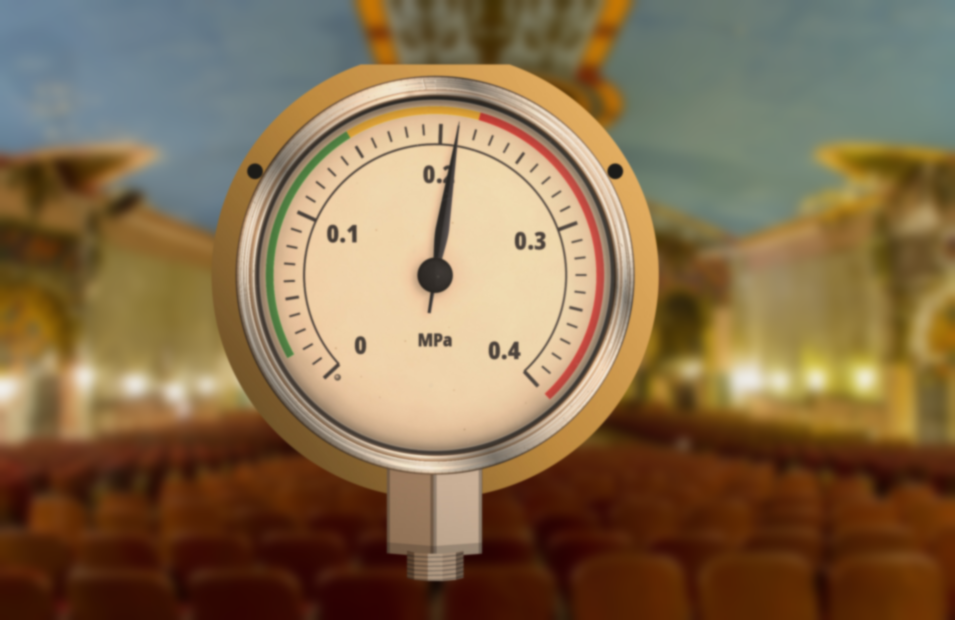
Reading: 0.21
